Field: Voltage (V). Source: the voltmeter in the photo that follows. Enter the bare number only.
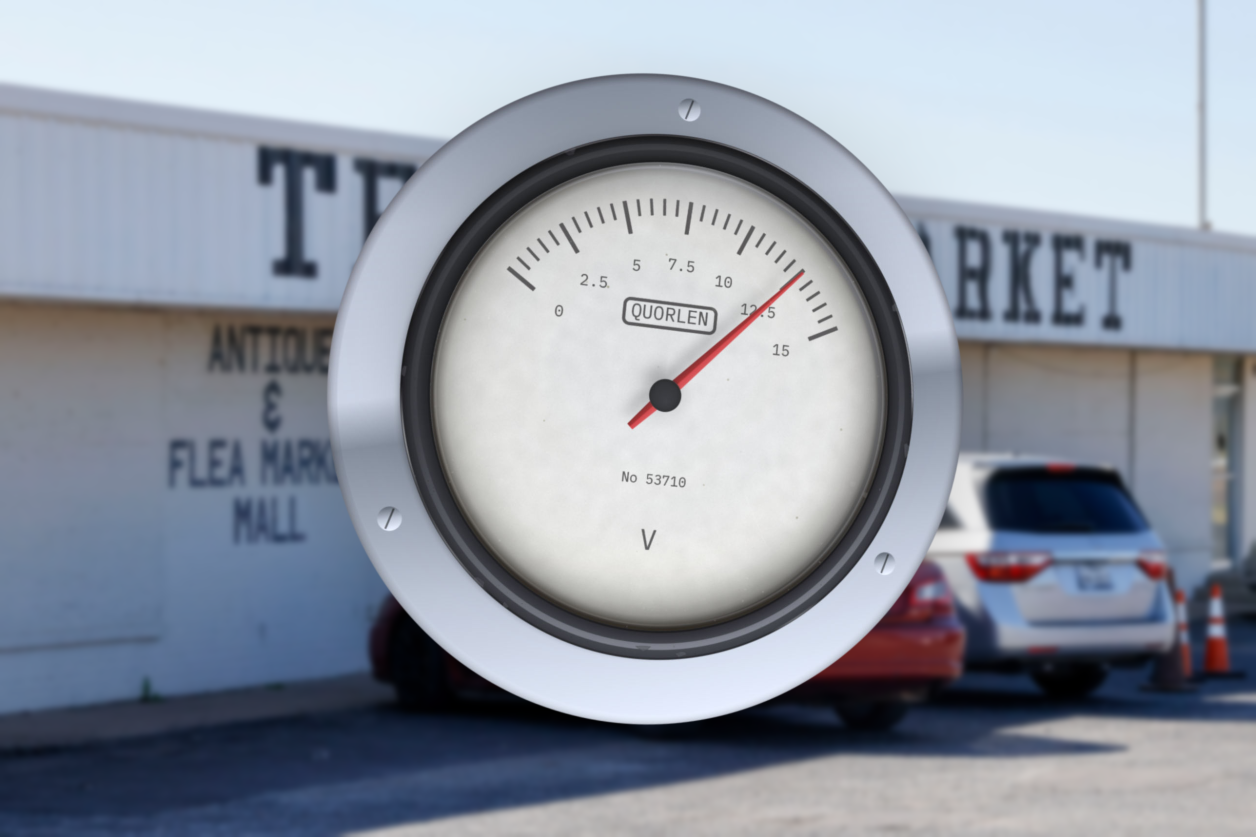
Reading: 12.5
